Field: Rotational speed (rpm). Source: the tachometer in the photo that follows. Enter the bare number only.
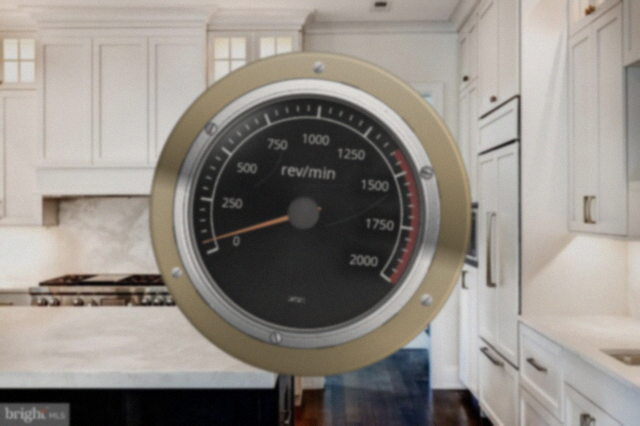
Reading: 50
